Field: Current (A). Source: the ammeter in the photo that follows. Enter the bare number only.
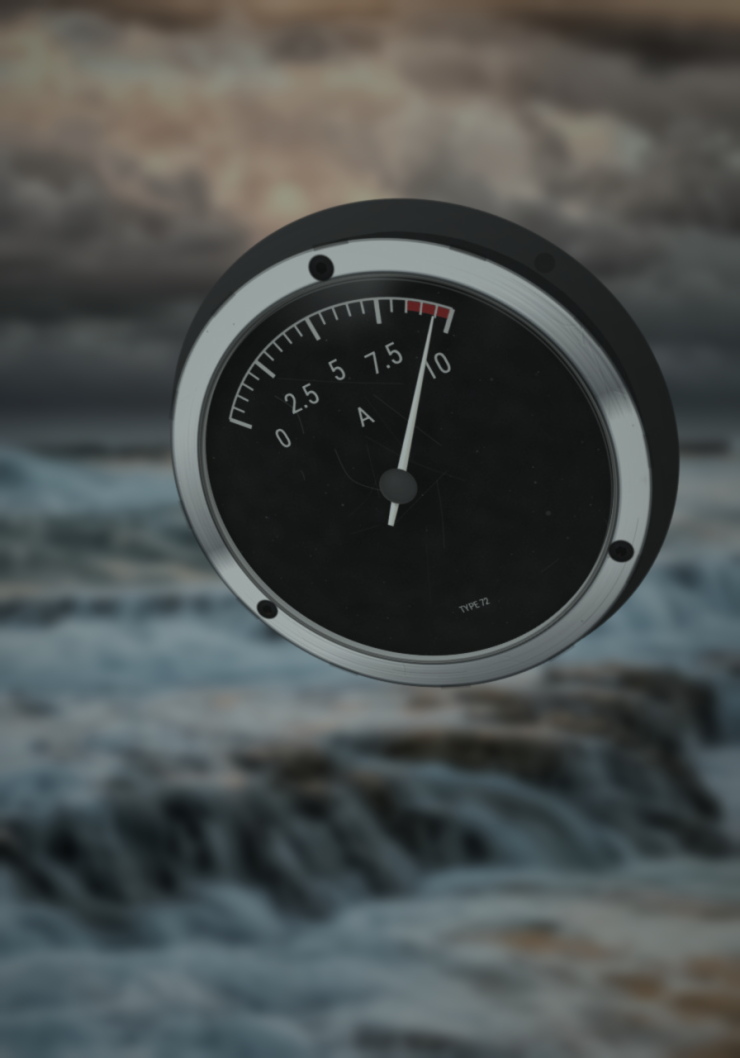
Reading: 9.5
